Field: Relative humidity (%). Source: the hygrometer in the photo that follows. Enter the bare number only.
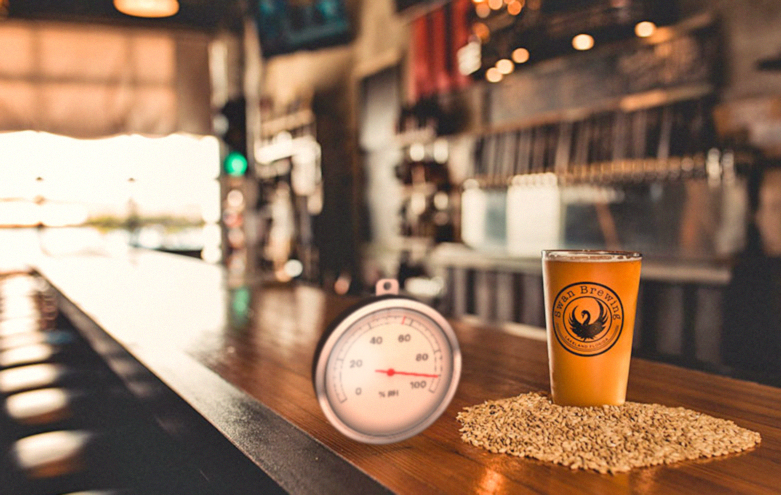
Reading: 92
